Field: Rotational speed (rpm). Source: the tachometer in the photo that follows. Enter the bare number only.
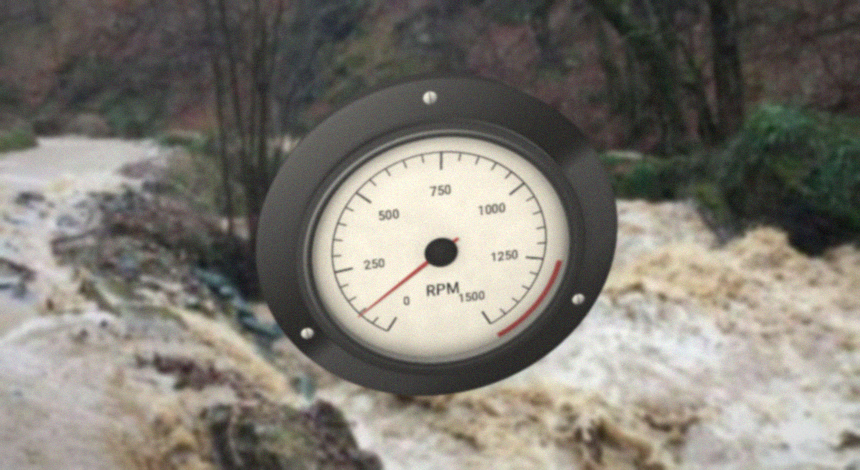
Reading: 100
